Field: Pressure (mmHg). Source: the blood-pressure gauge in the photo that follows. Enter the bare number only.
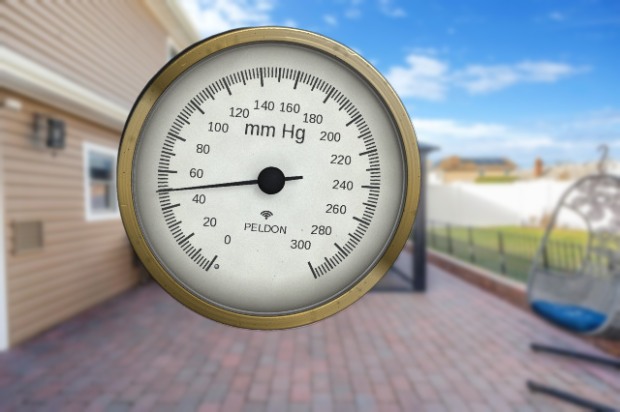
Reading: 50
